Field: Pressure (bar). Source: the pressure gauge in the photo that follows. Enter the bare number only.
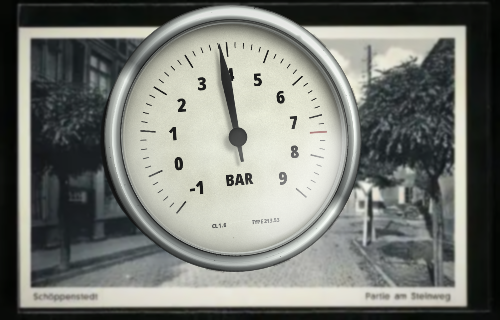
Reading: 3.8
